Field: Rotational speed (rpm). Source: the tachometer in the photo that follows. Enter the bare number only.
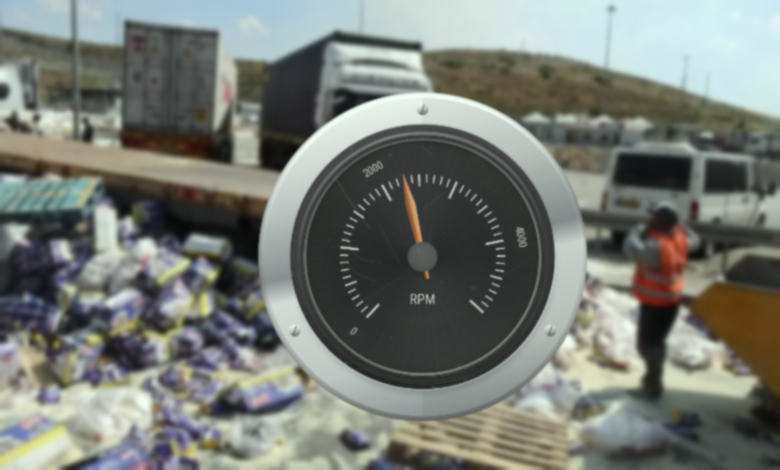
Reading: 2300
